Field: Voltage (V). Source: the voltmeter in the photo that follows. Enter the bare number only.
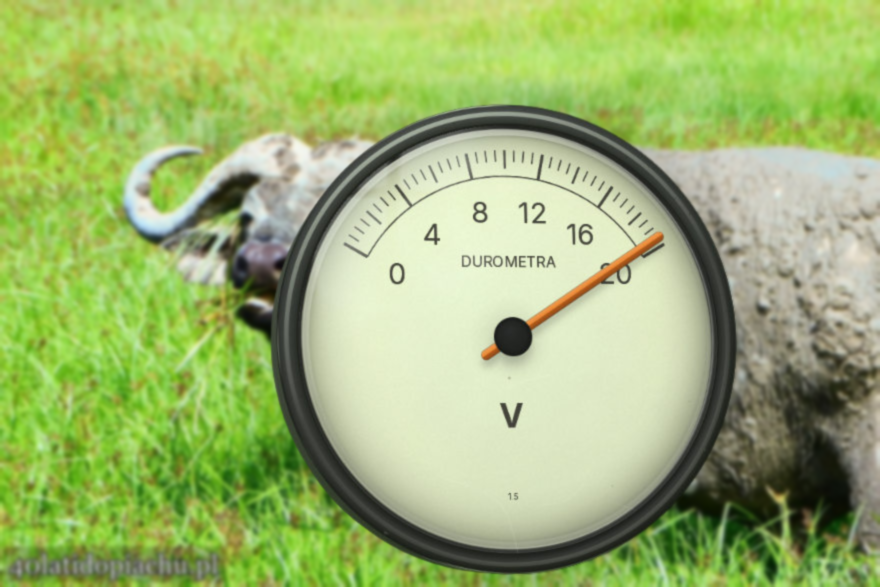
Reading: 19.5
